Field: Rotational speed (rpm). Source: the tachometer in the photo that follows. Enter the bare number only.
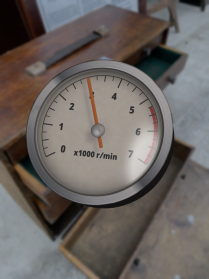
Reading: 3000
